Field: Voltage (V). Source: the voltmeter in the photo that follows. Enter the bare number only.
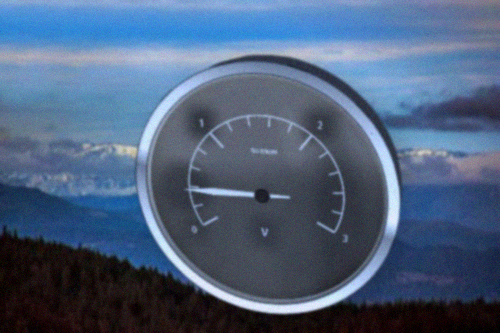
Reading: 0.4
